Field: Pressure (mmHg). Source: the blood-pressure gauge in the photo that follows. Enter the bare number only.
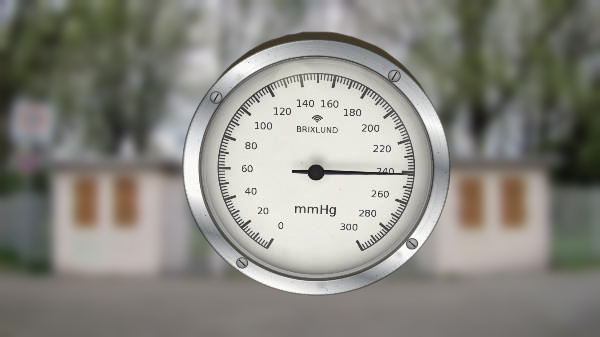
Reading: 240
